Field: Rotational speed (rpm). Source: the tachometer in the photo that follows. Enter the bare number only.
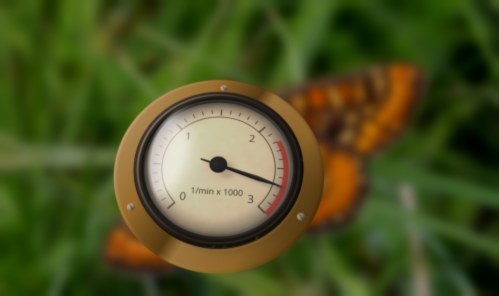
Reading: 2700
